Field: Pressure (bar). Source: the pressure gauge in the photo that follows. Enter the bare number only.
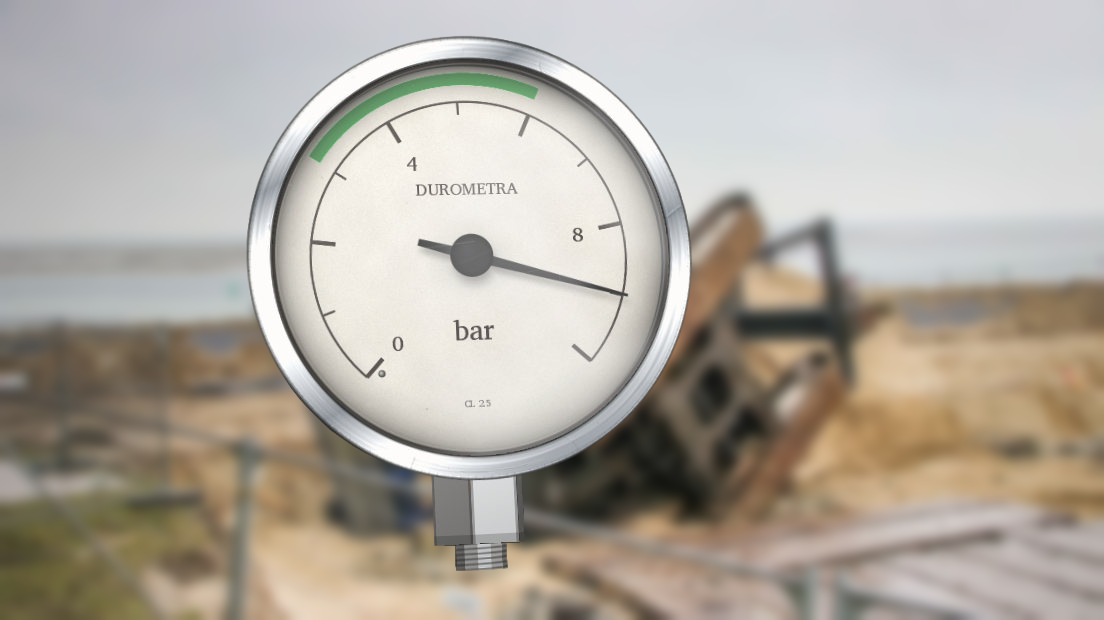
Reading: 9
